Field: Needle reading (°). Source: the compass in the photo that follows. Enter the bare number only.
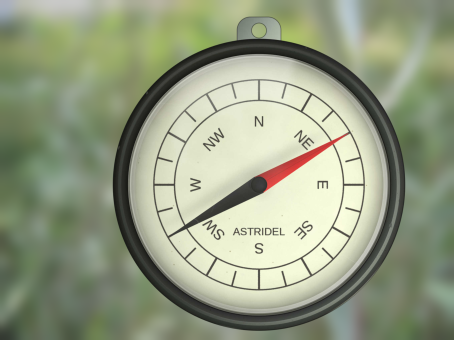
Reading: 60
